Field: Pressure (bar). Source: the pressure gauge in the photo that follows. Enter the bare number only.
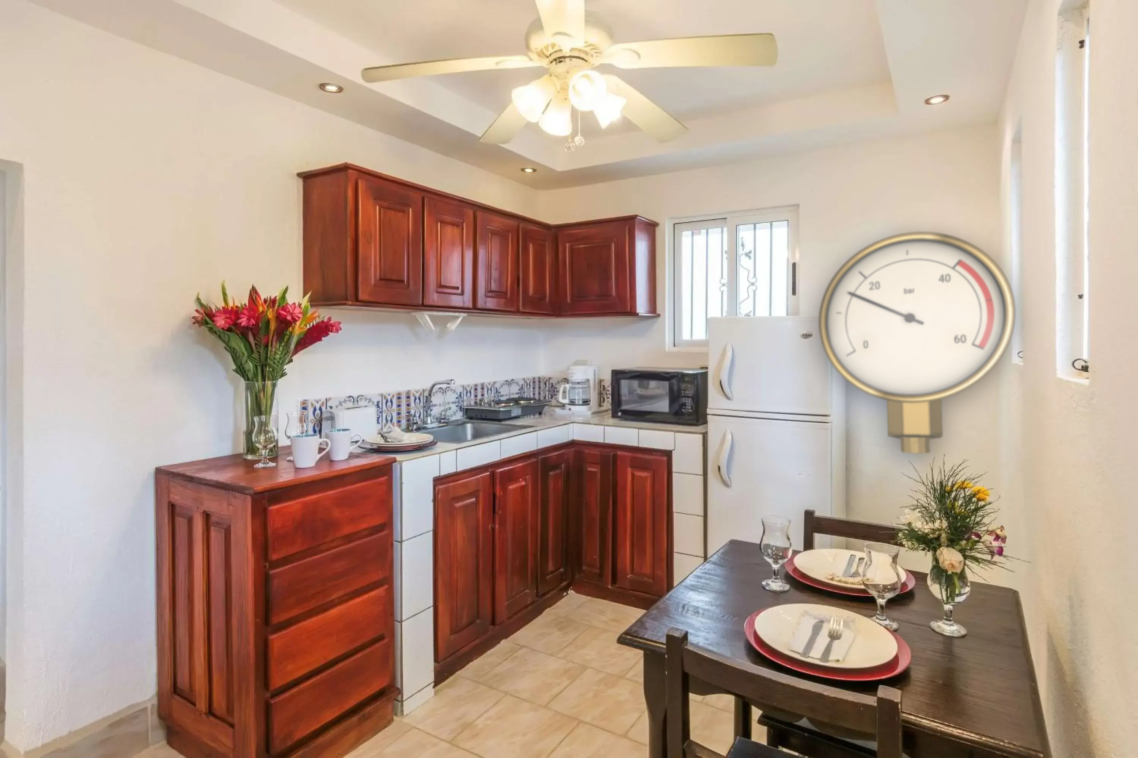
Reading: 15
